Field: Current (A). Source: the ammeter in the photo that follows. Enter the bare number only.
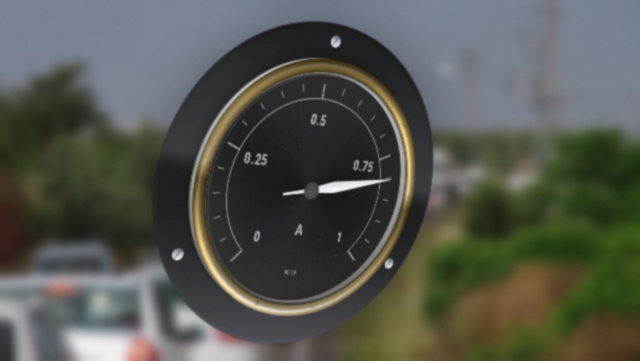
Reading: 0.8
